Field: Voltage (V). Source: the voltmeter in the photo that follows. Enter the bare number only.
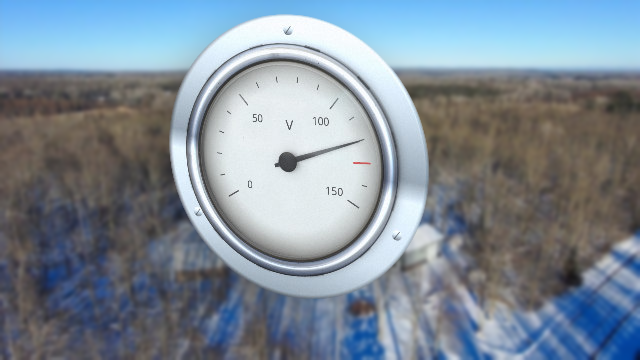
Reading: 120
